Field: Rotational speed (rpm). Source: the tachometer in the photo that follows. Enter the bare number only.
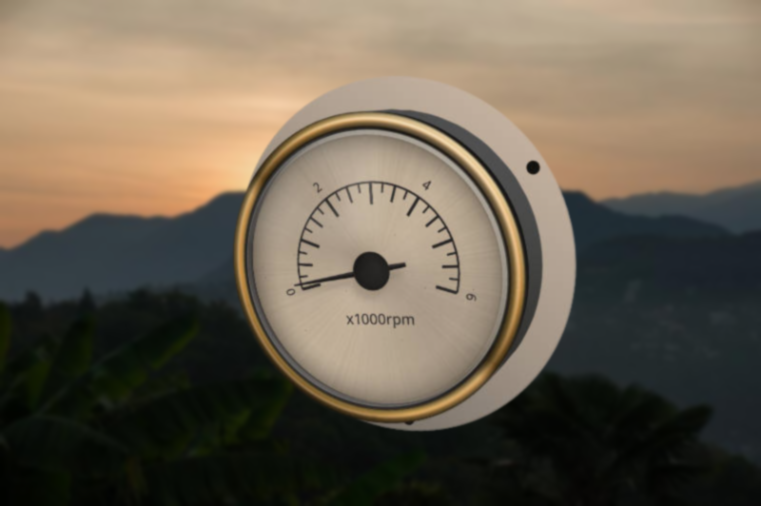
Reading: 125
